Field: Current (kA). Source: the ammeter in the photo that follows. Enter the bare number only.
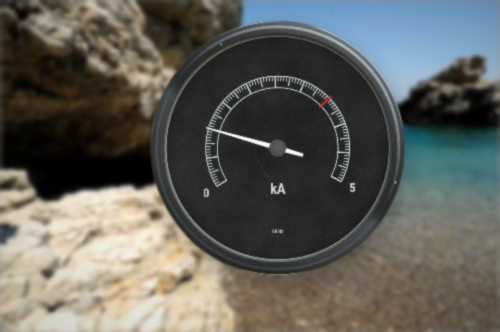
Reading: 1
